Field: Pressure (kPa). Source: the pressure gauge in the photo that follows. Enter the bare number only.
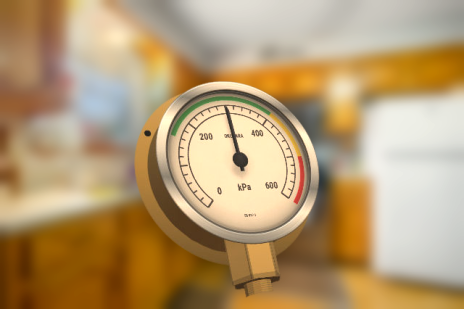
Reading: 300
